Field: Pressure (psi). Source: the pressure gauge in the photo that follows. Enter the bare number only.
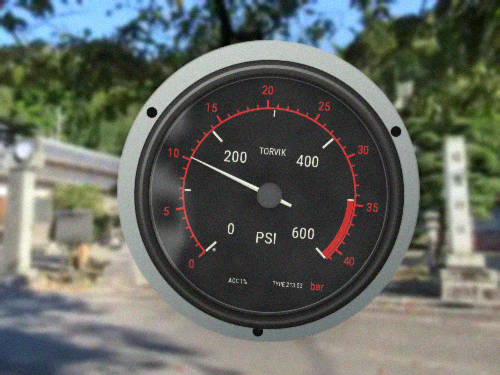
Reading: 150
